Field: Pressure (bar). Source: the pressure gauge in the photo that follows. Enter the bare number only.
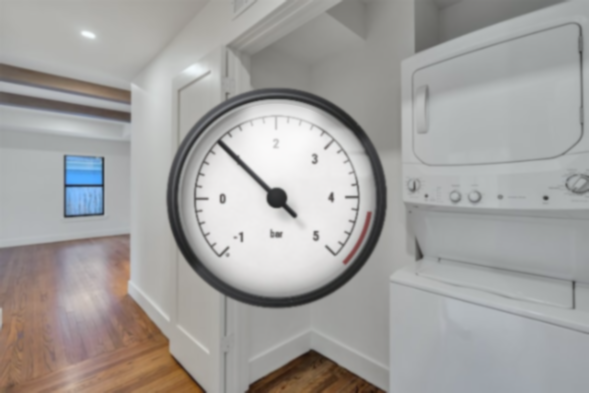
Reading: 1
